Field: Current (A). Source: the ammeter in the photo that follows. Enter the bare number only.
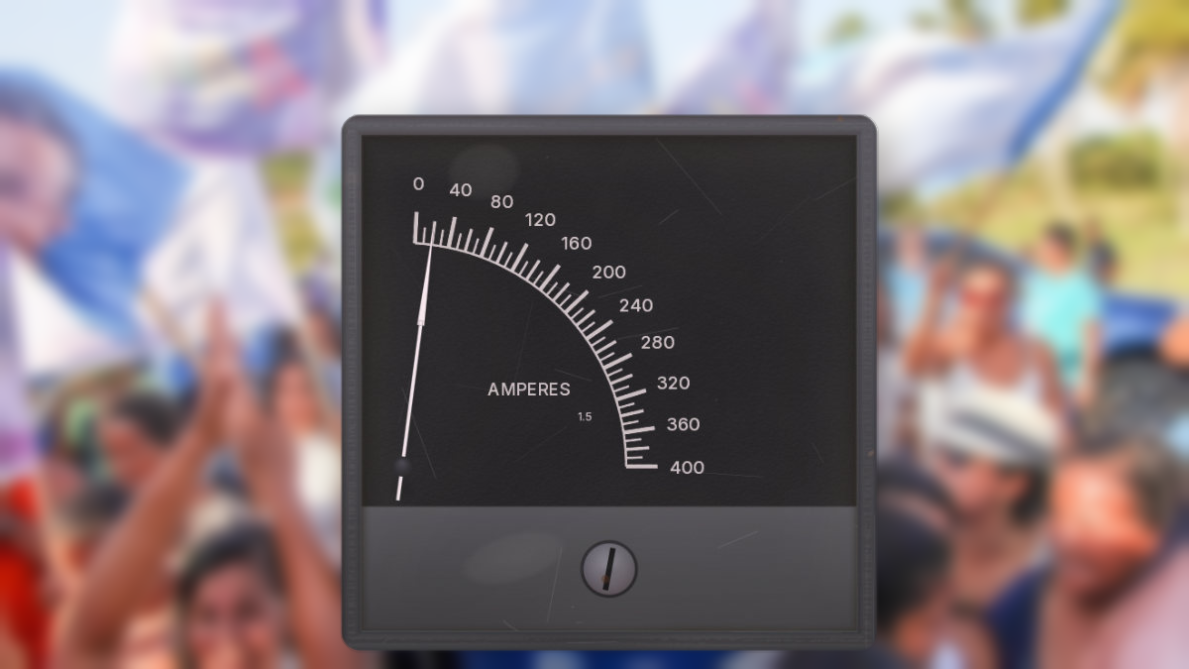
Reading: 20
